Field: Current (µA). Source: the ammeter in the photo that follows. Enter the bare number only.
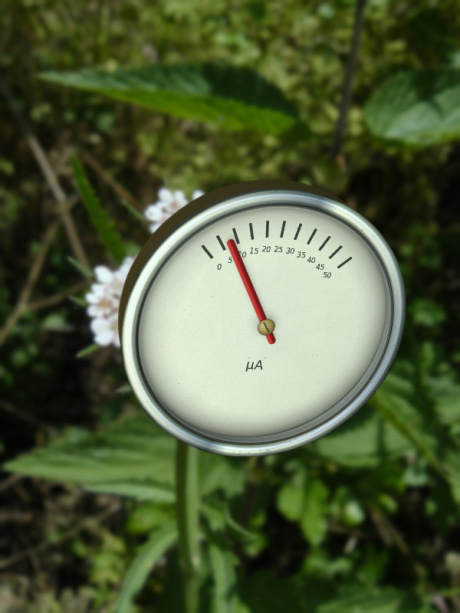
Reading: 7.5
